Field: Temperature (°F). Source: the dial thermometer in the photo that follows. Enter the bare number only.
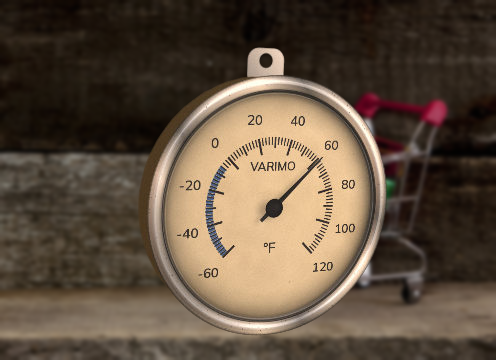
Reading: 60
